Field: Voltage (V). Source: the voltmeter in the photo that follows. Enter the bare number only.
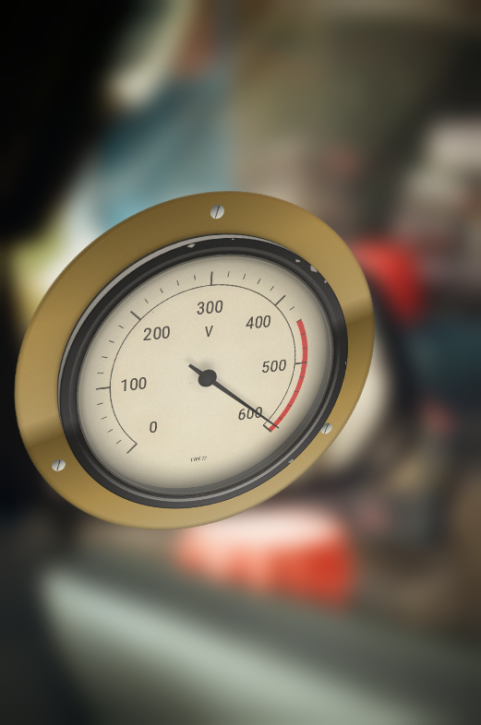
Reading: 590
